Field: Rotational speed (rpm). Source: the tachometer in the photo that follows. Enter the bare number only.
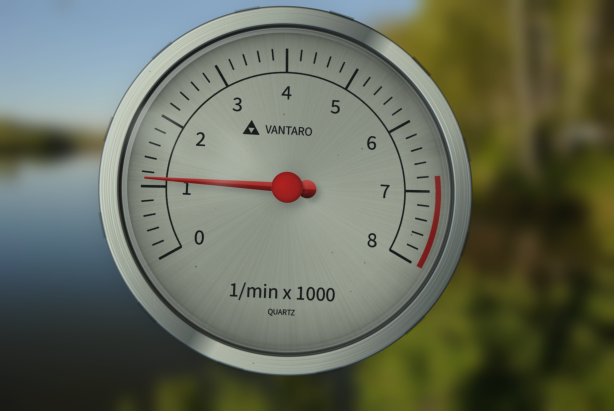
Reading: 1100
